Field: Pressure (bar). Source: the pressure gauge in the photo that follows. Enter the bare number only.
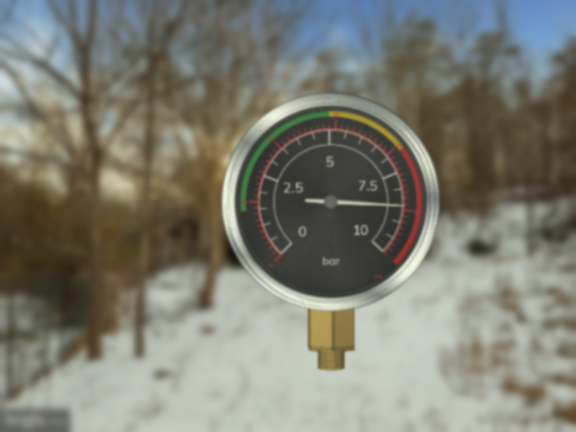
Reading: 8.5
